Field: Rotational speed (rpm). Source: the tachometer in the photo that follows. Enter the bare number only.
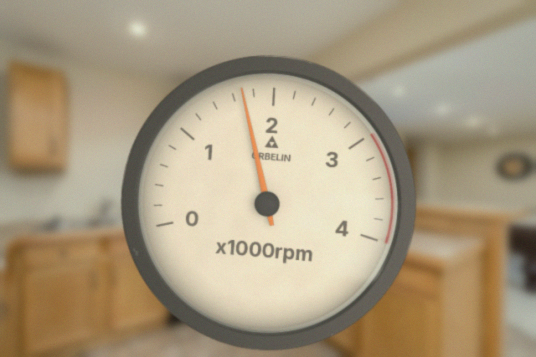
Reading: 1700
